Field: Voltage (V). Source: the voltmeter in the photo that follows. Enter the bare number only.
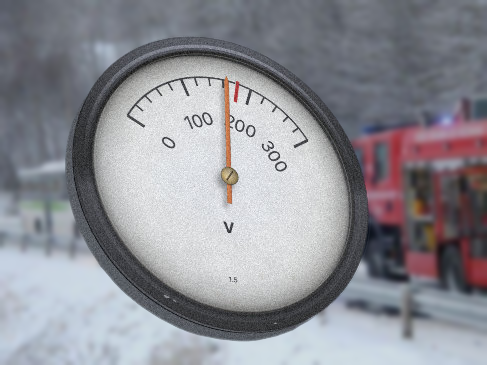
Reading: 160
